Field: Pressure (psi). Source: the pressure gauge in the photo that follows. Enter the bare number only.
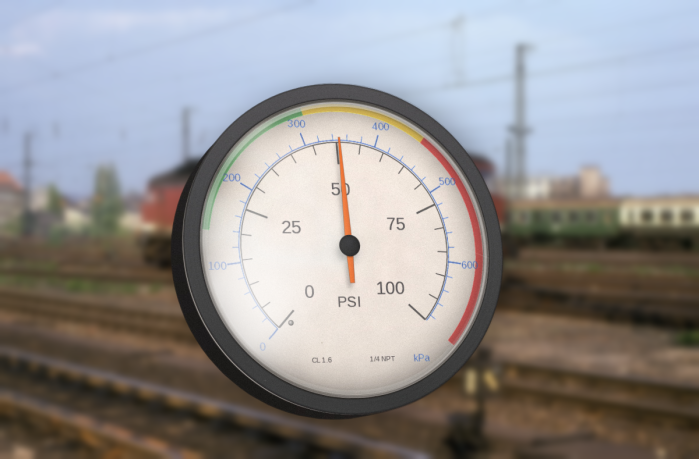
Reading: 50
